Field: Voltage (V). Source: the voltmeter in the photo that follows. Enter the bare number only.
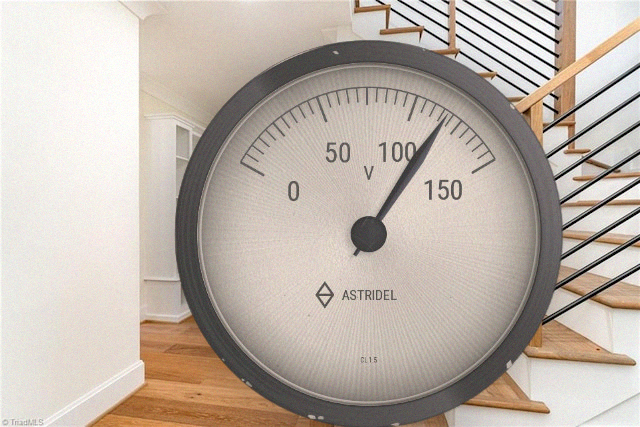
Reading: 117.5
